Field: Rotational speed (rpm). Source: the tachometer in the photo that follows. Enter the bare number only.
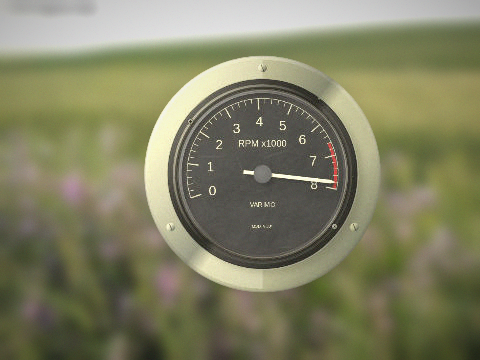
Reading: 7800
